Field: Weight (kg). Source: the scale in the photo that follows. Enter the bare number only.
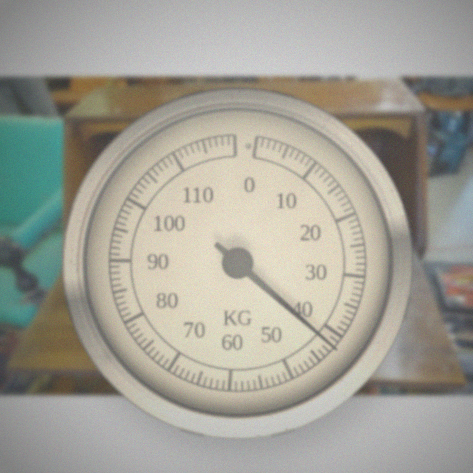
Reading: 42
